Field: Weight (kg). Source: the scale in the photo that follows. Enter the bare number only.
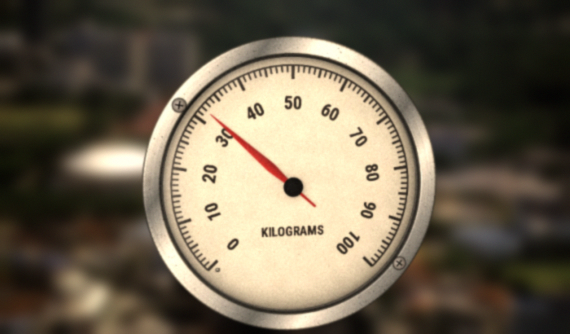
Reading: 32
